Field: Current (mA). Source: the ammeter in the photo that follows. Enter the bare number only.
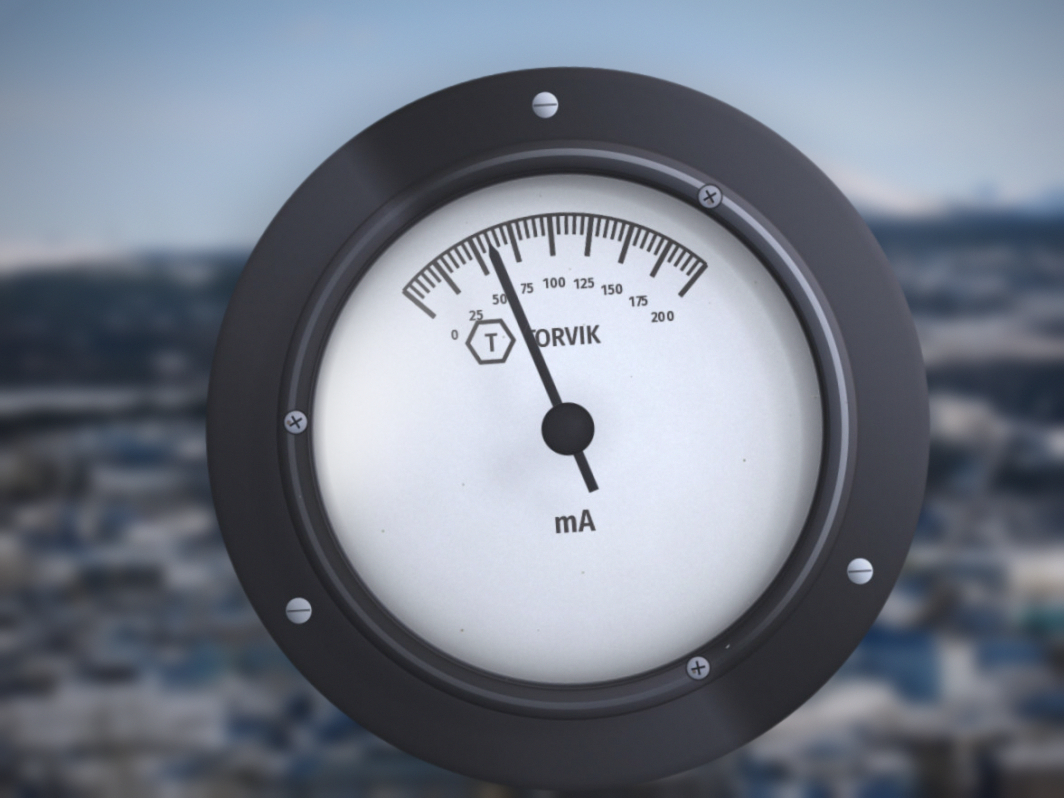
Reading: 60
